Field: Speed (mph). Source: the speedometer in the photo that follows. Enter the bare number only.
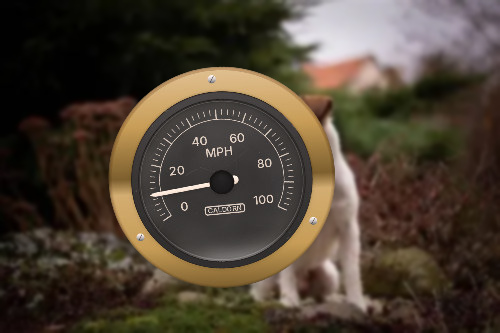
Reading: 10
